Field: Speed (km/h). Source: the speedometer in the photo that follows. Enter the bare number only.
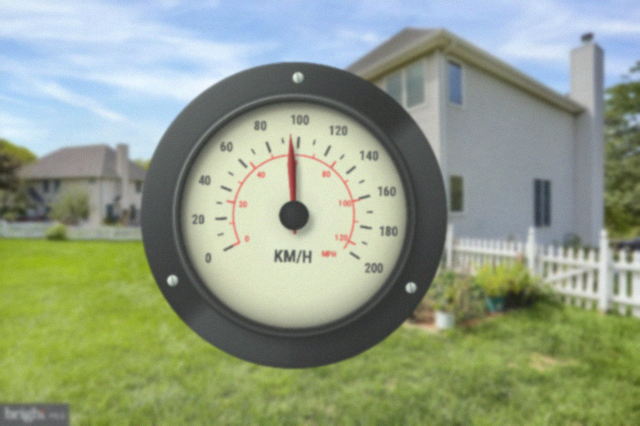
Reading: 95
